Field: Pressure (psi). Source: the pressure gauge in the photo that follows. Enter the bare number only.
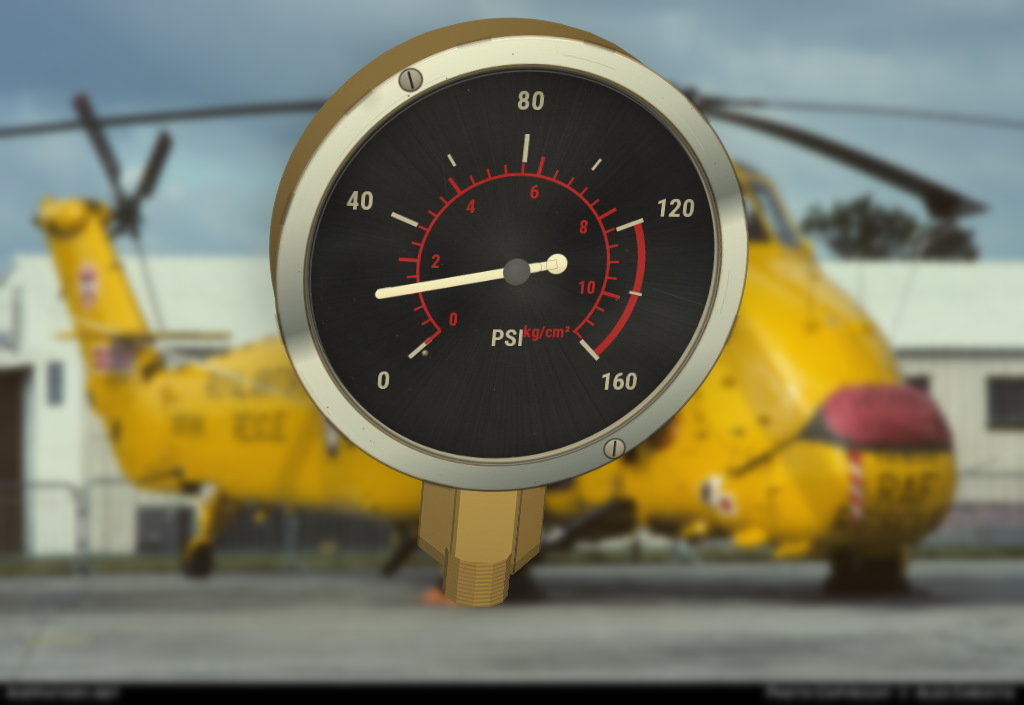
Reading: 20
